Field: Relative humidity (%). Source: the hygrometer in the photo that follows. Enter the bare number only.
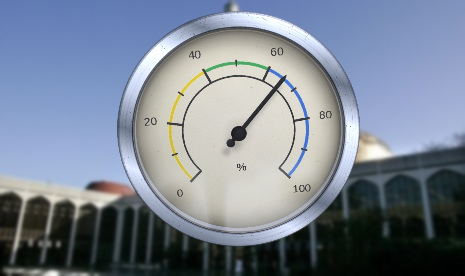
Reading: 65
